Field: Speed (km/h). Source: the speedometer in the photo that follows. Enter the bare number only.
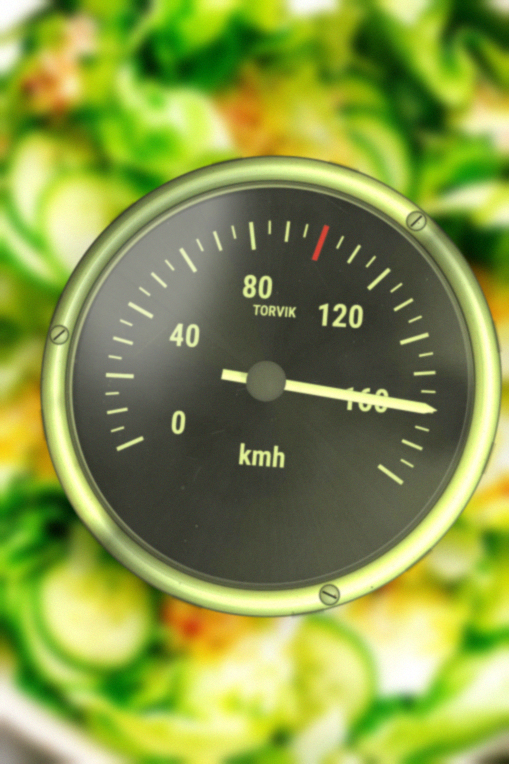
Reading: 160
